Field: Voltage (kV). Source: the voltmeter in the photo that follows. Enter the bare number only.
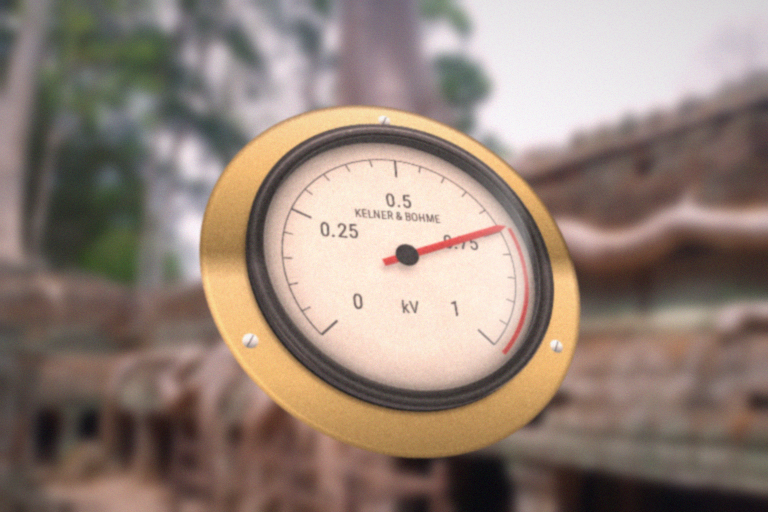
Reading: 0.75
